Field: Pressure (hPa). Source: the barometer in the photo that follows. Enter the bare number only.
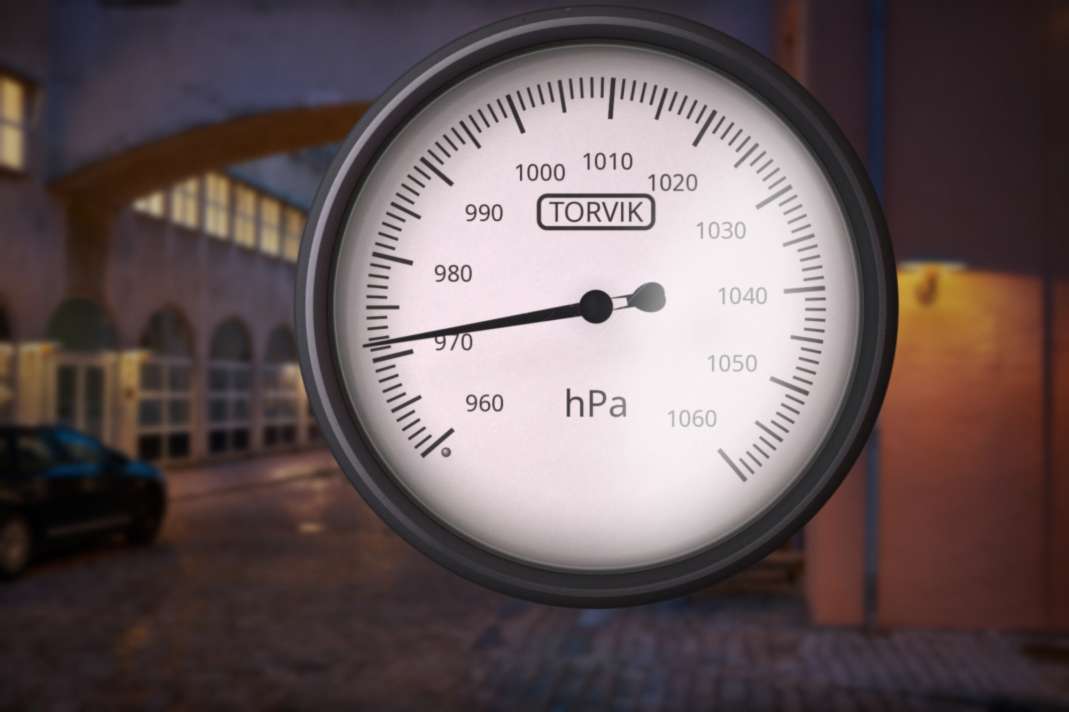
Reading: 971.5
